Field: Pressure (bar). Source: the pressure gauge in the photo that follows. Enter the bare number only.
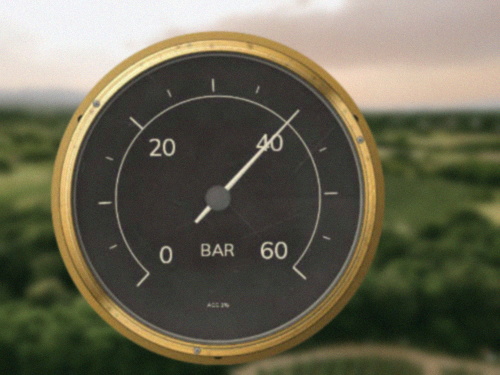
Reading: 40
